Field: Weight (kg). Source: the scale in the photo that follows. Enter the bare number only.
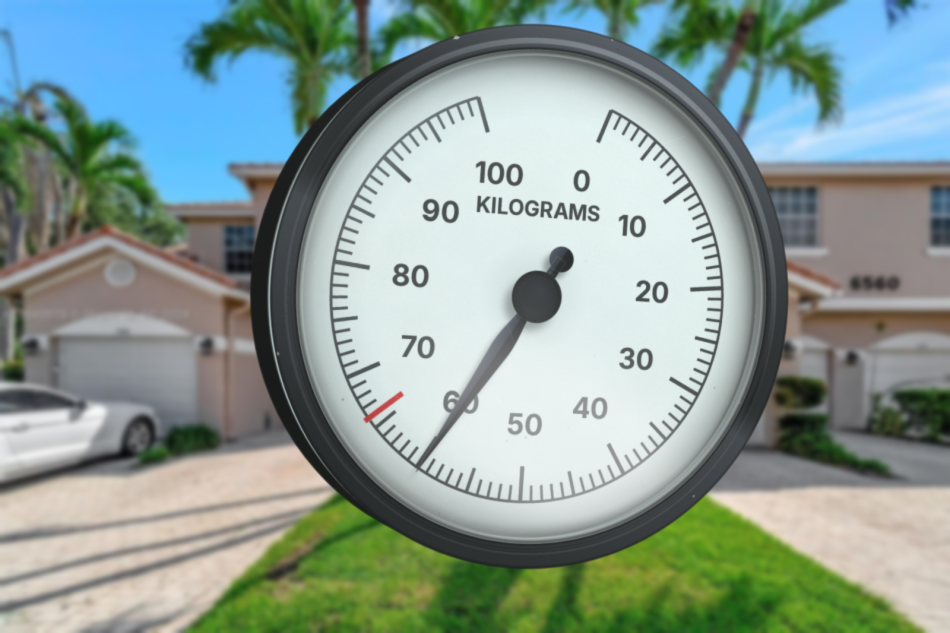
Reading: 60
